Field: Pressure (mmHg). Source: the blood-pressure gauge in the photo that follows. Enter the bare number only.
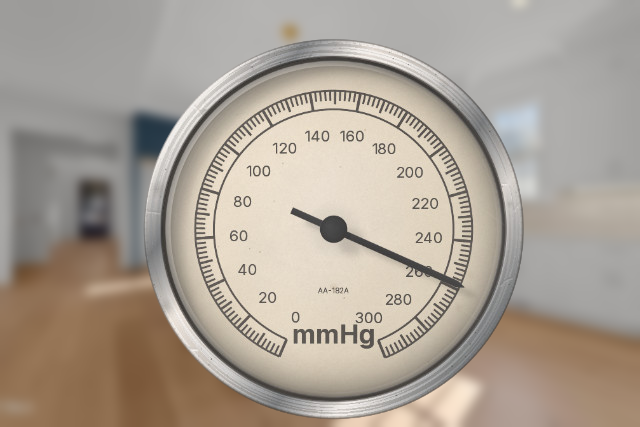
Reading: 258
